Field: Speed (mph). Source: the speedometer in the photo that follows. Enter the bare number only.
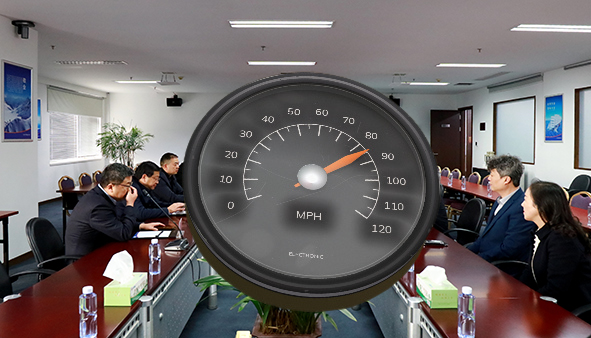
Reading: 85
